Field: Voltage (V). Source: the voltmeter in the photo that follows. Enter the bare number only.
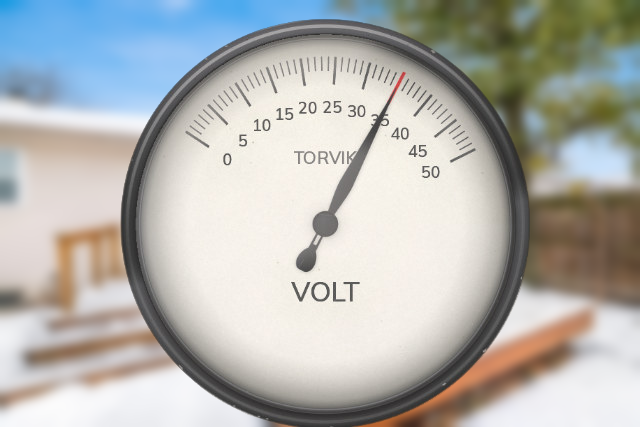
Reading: 35
